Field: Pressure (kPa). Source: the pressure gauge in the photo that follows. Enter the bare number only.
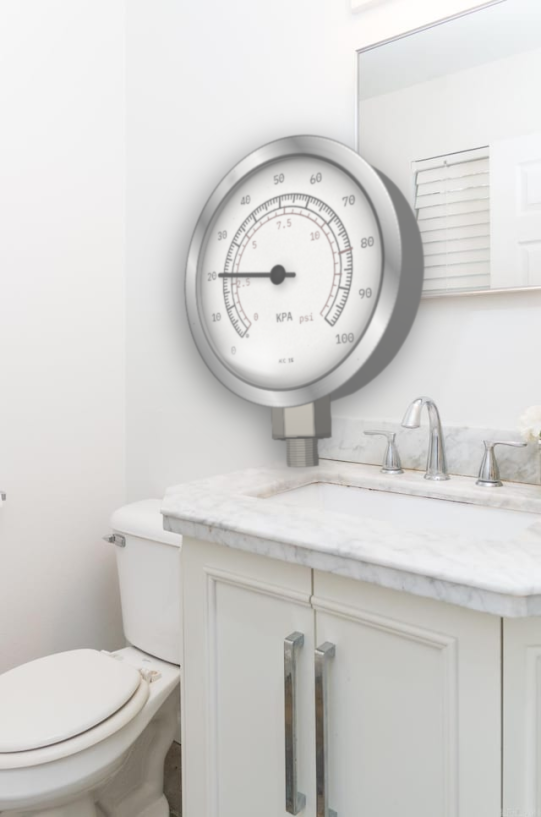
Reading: 20
